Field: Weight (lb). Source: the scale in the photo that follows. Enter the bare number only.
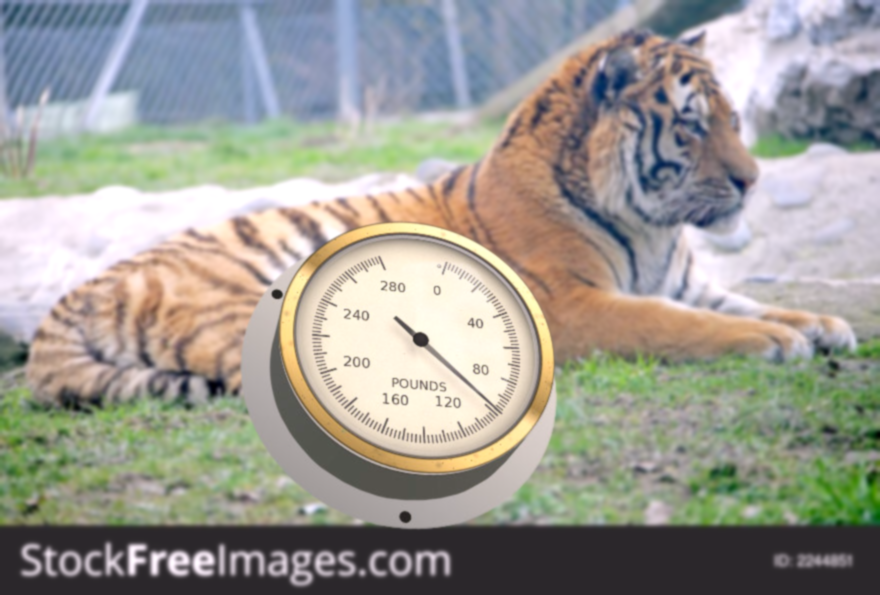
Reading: 100
